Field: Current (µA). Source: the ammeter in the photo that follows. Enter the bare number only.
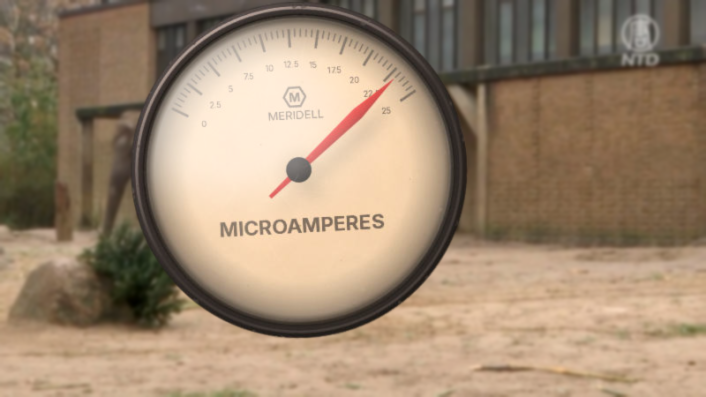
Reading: 23
